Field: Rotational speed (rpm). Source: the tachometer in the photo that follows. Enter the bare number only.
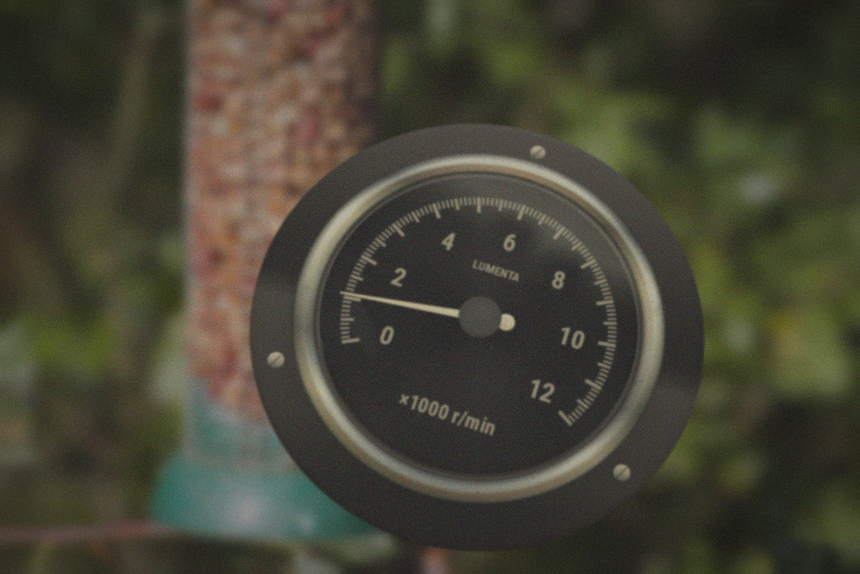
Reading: 1000
